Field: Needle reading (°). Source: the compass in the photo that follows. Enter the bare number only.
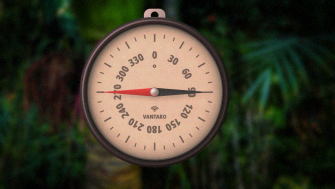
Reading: 270
